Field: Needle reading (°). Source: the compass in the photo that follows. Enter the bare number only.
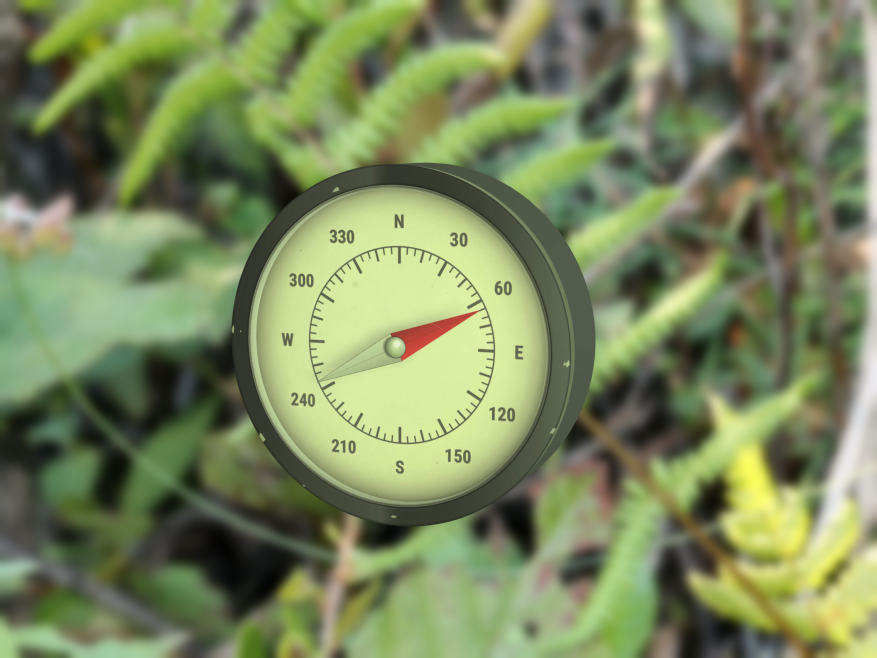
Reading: 65
